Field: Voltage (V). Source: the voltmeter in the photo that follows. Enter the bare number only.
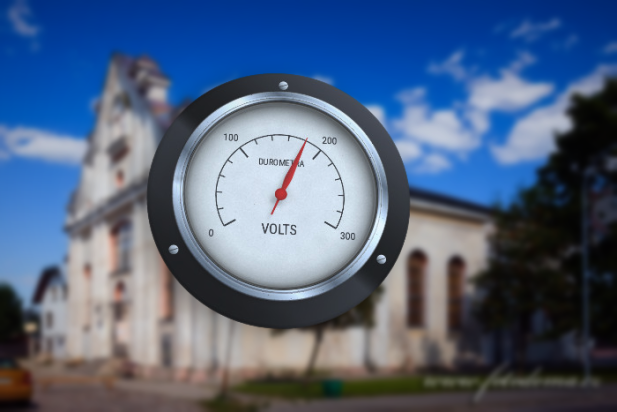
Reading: 180
